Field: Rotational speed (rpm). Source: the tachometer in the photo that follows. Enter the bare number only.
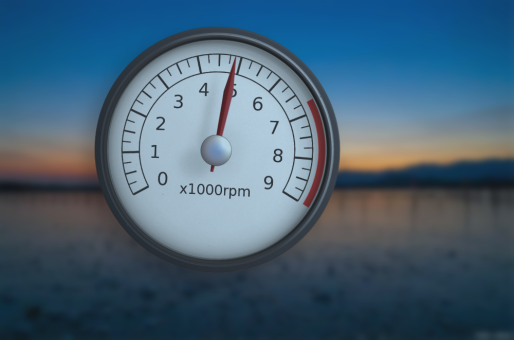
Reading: 4875
